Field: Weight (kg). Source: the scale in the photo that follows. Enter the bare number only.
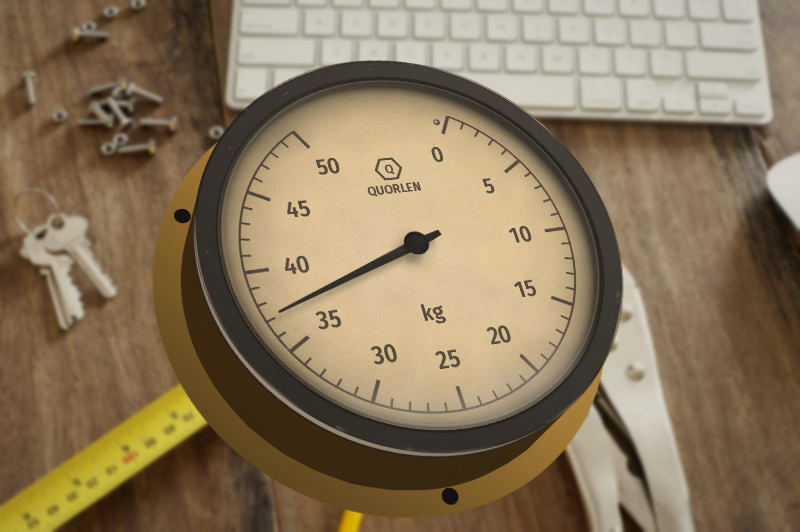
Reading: 37
